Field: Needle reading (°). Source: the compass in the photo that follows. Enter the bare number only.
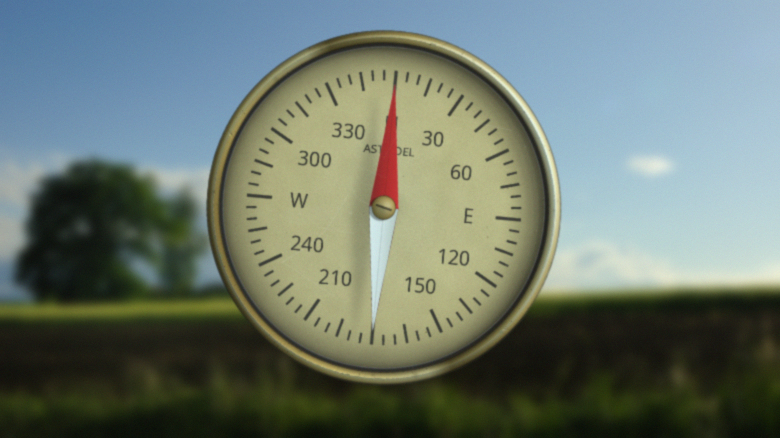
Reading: 0
